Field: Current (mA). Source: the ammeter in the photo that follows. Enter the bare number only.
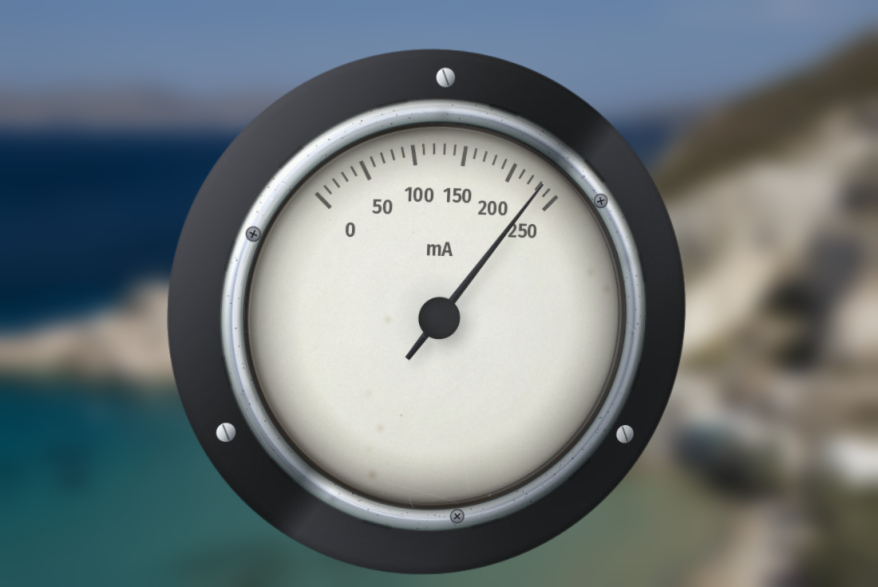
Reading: 230
